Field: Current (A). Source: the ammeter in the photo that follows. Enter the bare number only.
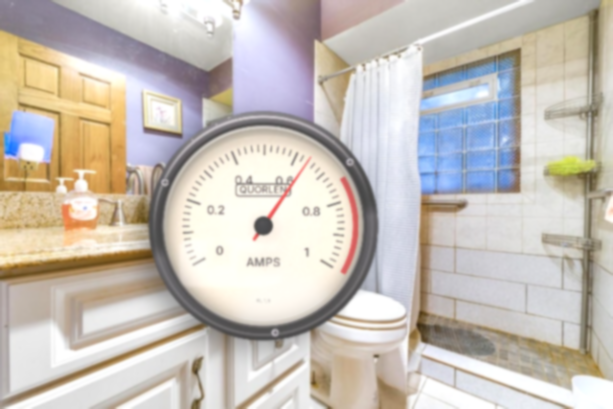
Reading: 0.64
